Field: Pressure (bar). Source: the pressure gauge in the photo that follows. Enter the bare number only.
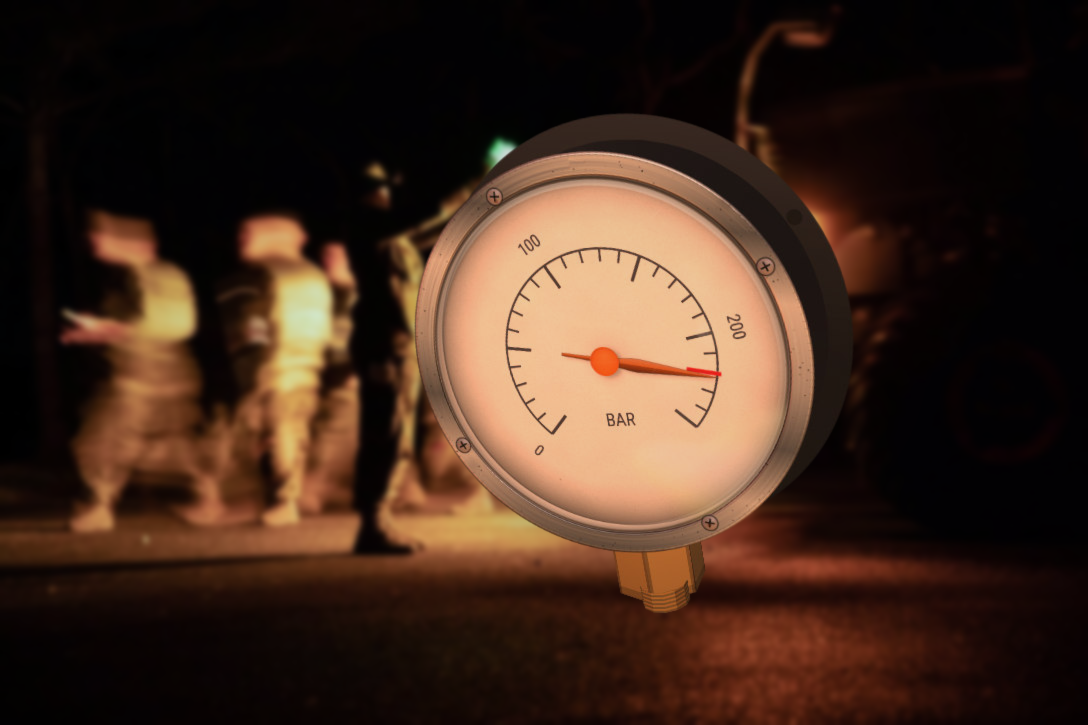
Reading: 220
